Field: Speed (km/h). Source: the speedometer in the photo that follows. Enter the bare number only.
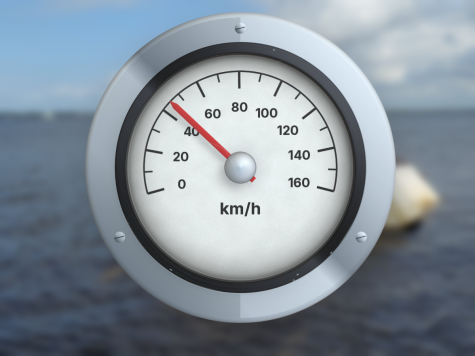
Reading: 45
